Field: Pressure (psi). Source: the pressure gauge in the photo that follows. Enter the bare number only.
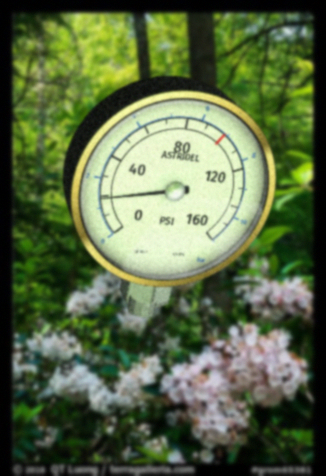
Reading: 20
